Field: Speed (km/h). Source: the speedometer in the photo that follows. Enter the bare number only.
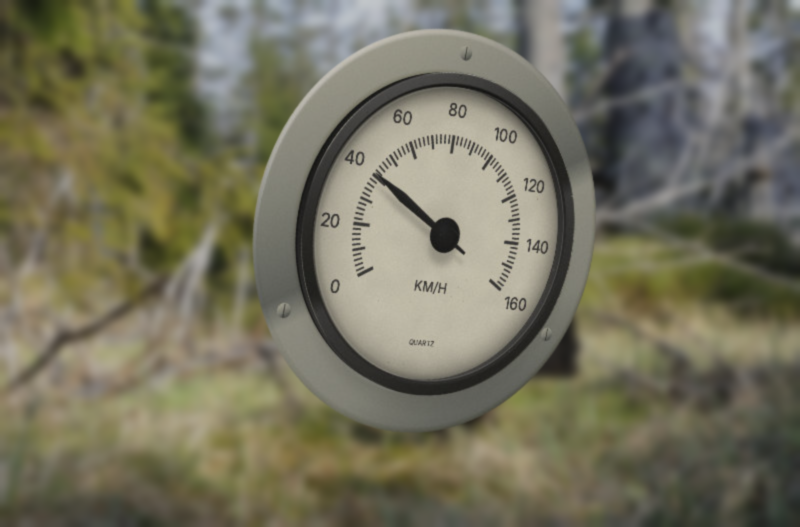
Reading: 40
